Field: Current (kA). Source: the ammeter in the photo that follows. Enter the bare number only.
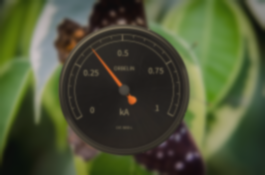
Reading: 0.35
